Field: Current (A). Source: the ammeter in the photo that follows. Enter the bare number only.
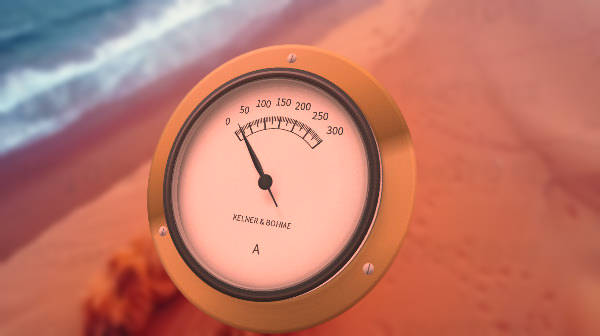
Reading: 25
